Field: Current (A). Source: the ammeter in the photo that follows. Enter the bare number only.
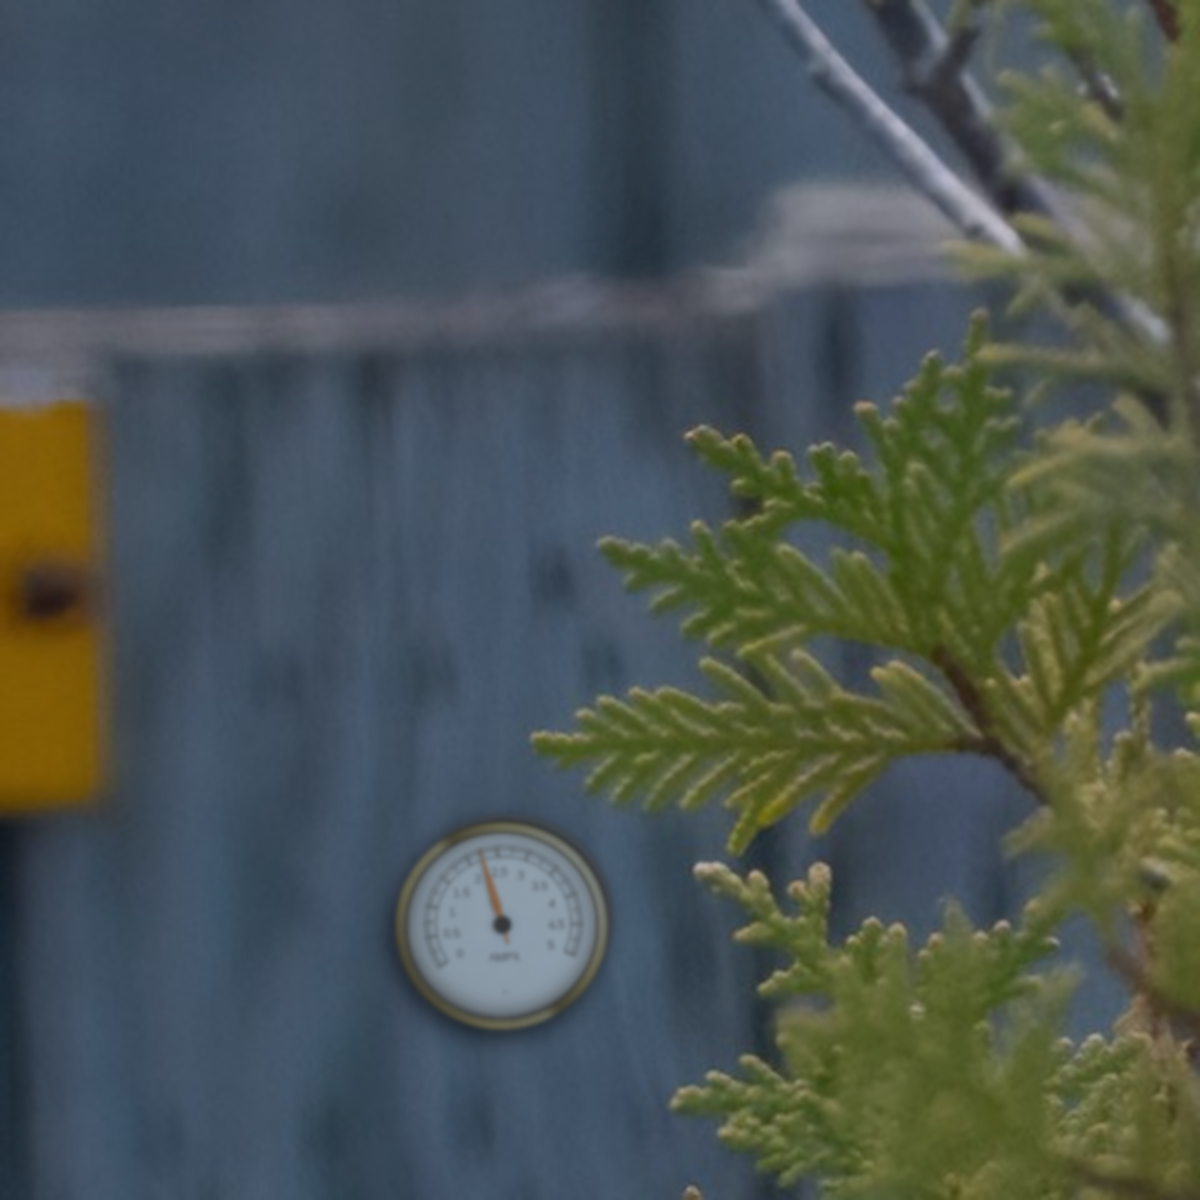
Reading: 2.25
